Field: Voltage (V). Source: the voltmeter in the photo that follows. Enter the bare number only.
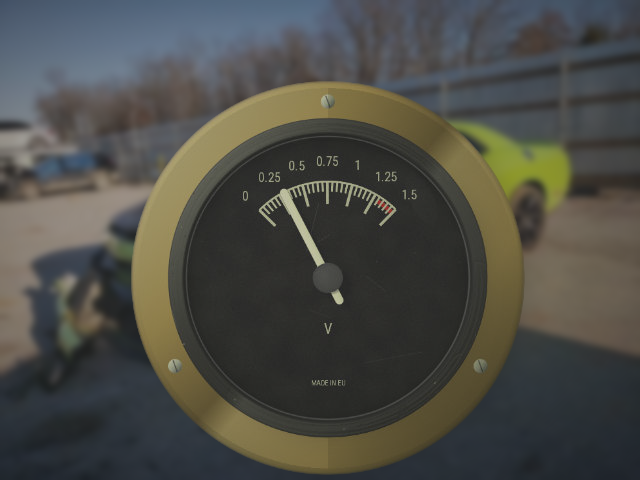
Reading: 0.3
